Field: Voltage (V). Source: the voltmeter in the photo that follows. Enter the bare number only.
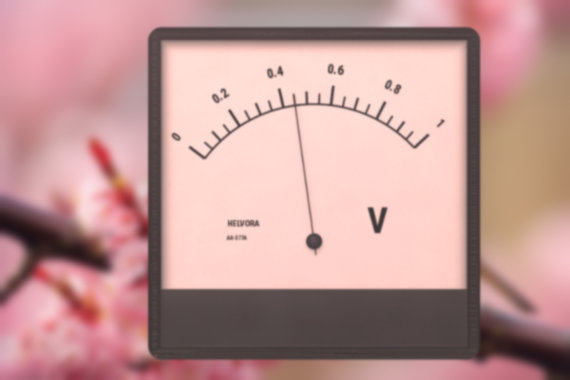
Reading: 0.45
